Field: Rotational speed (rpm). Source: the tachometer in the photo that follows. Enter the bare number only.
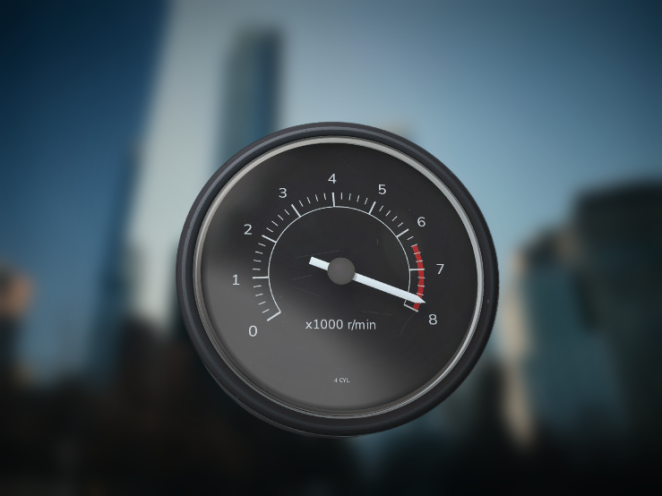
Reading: 7800
